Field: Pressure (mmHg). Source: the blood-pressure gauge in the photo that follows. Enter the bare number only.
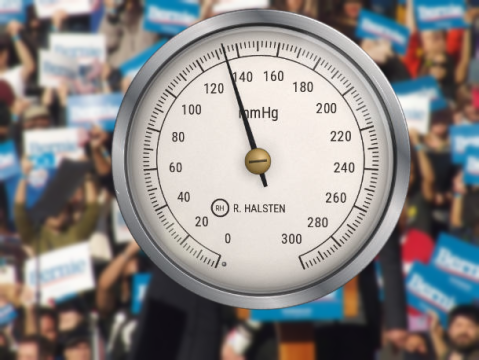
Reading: 134
